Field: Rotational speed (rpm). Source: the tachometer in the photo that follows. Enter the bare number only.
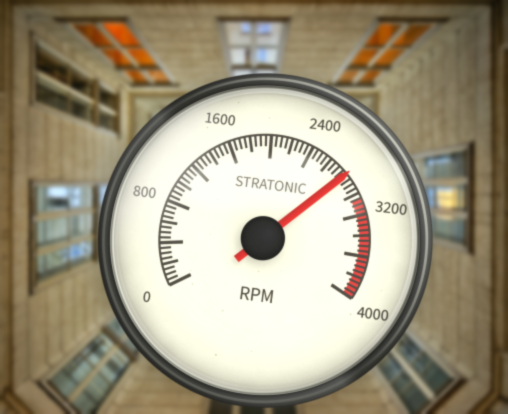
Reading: 2800
